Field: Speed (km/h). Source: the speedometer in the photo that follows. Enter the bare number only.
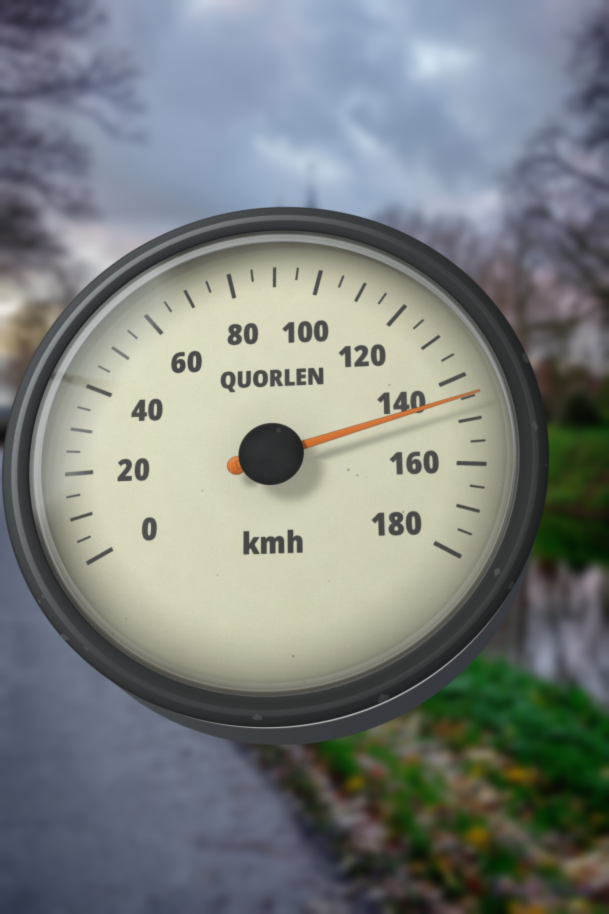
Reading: 145
